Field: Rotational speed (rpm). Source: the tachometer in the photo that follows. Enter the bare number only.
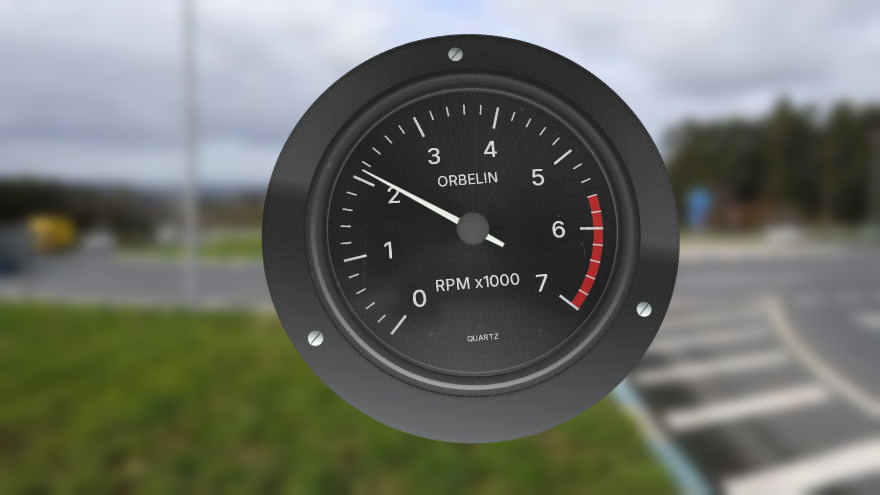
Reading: 2100
